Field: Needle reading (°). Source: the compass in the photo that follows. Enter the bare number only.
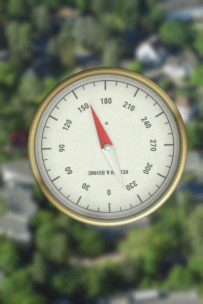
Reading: 160
